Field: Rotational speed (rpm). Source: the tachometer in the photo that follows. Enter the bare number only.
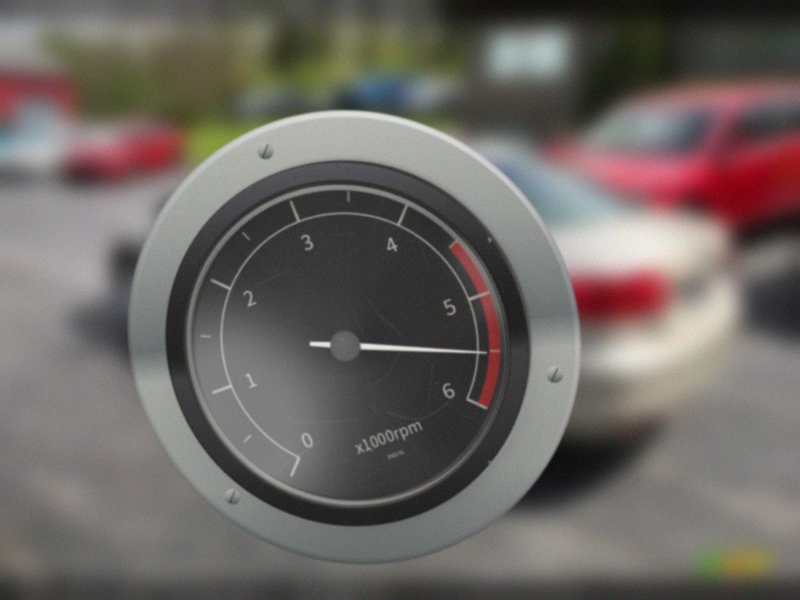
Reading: 5500
